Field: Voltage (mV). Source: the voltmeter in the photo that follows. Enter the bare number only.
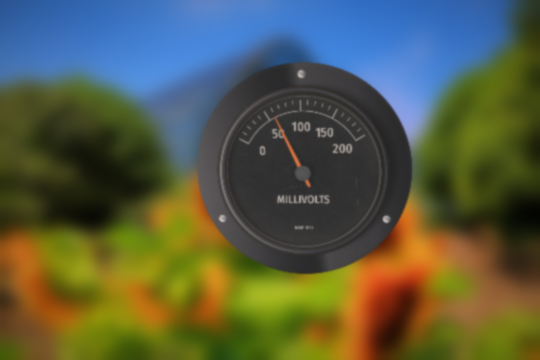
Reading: 60
